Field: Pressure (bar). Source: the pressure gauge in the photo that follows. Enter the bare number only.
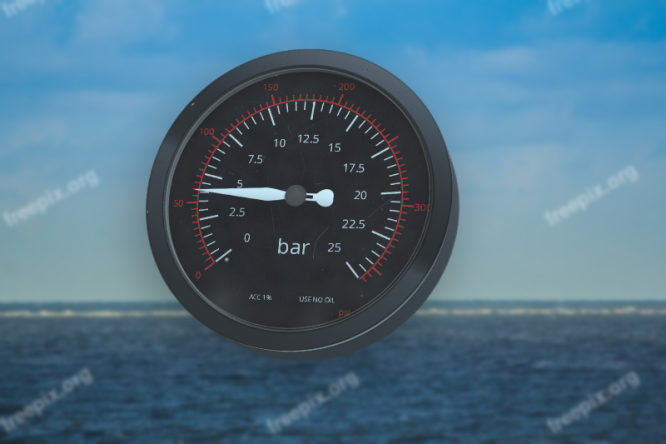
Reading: 4
